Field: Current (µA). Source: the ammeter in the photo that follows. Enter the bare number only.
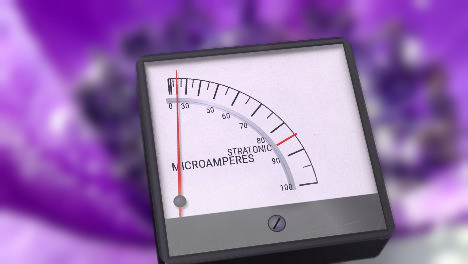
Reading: 20
